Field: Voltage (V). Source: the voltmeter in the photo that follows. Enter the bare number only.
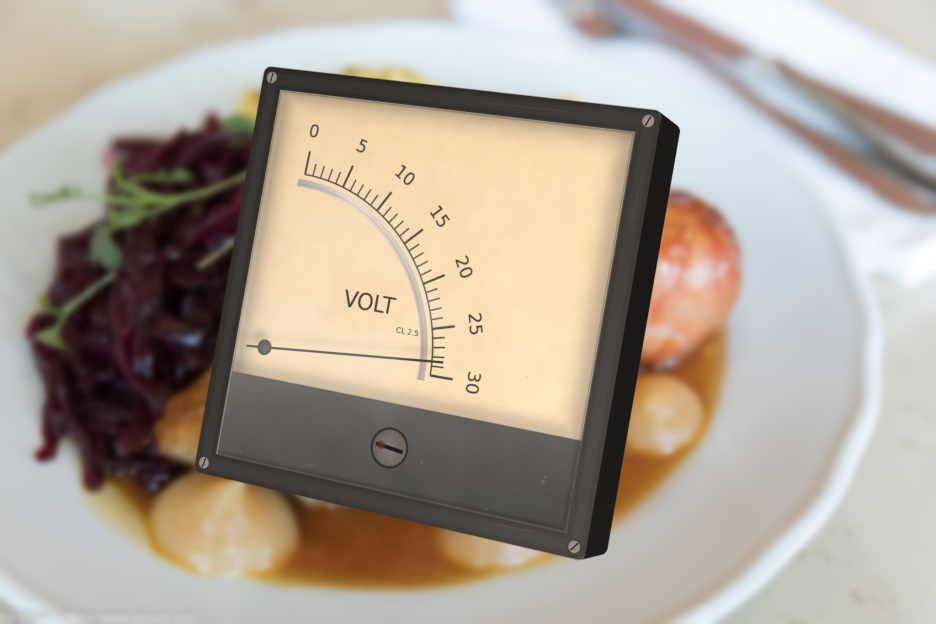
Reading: 28.5
